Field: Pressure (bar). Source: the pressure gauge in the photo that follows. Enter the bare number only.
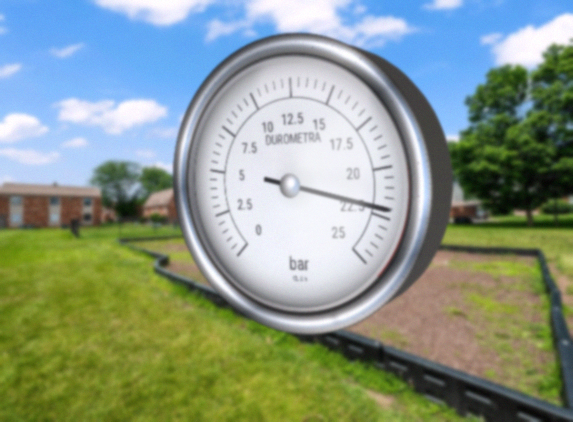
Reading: 22
